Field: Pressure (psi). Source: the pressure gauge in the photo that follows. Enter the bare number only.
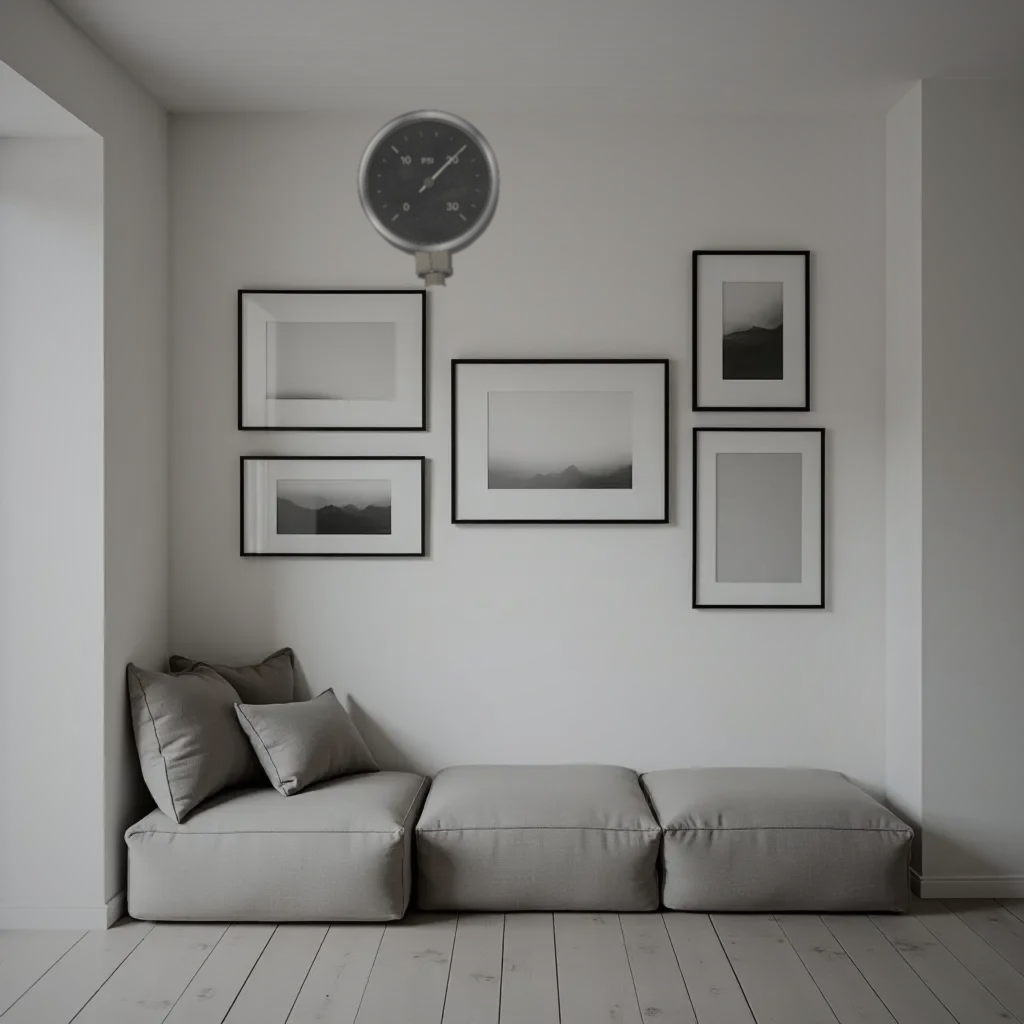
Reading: 20
